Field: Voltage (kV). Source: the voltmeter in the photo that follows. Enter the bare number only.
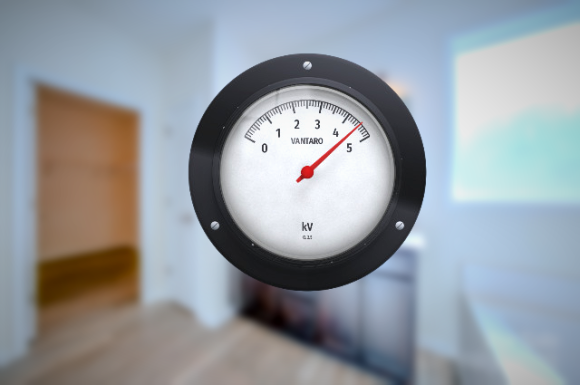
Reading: 4.5
